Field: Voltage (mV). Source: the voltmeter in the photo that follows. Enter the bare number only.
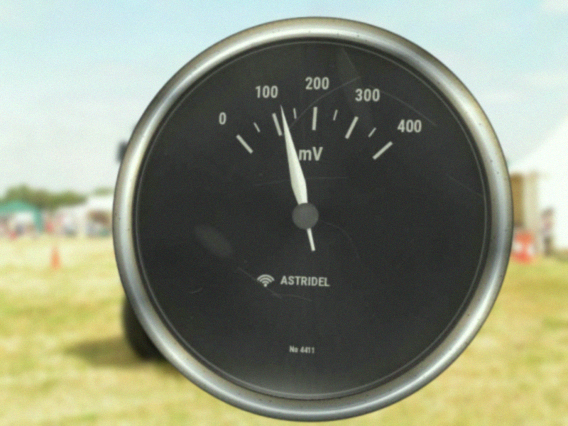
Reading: 125
